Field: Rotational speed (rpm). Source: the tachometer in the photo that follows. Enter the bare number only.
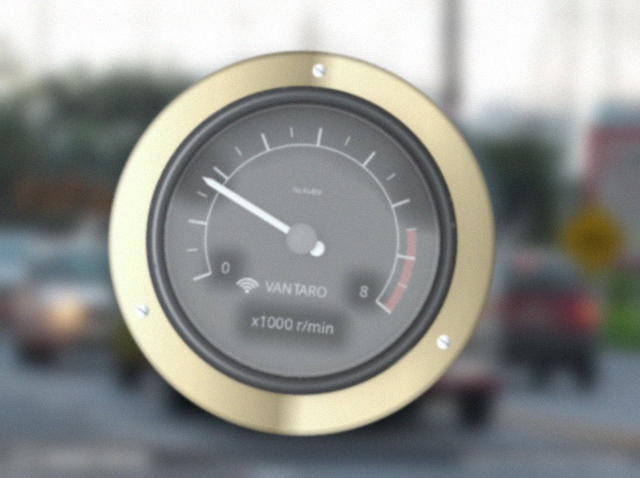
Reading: 1750
